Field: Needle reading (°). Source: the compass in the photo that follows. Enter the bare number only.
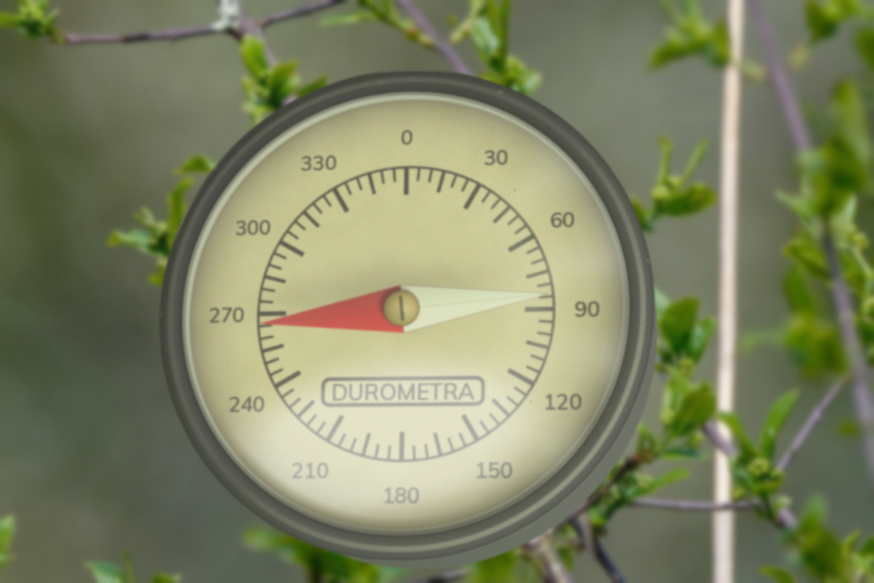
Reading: 265
